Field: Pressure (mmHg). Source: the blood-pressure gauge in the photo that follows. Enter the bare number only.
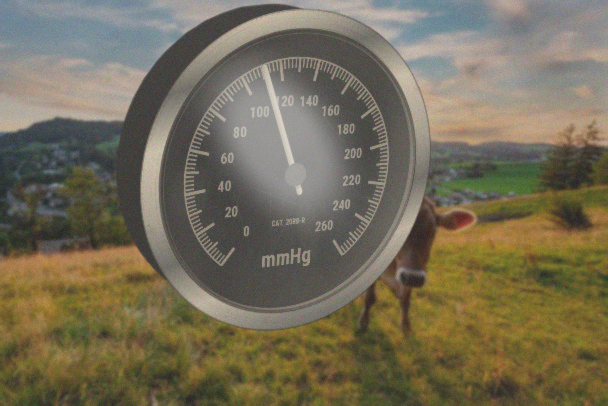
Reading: 110
